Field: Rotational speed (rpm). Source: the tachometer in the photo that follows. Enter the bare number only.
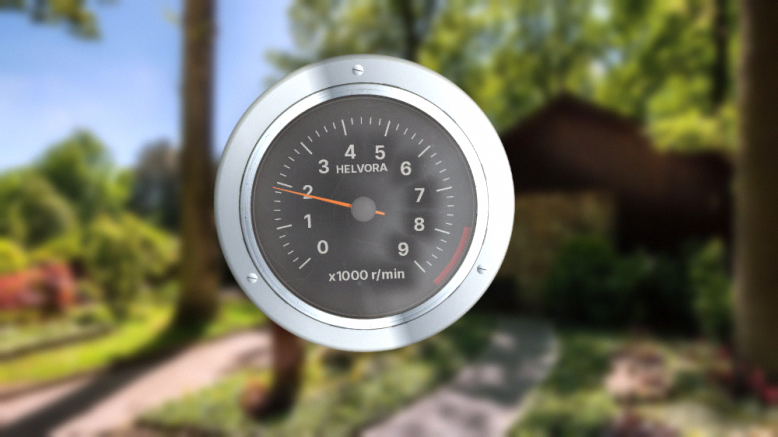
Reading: 1900
